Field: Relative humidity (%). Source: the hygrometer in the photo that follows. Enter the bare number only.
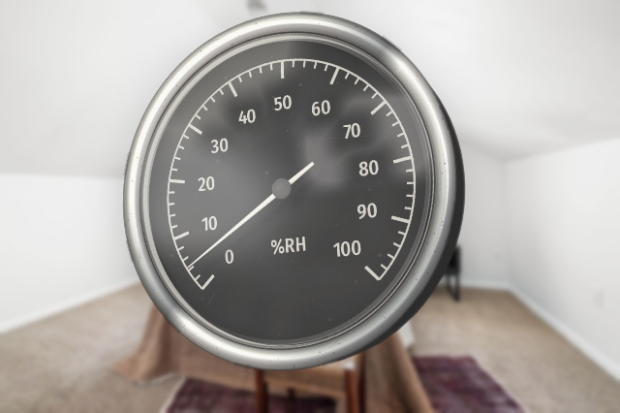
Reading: 4
